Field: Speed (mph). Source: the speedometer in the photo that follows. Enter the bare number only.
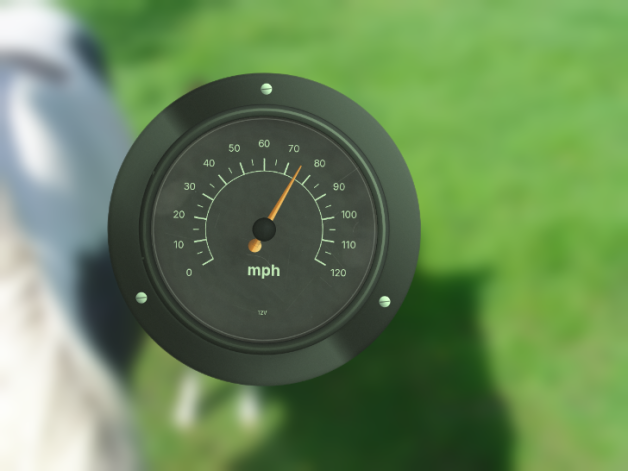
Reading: 75
